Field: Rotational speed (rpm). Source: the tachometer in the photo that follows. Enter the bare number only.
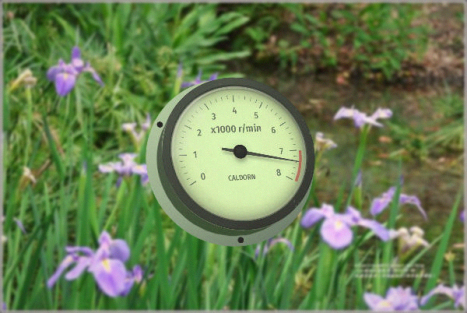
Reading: 7400
